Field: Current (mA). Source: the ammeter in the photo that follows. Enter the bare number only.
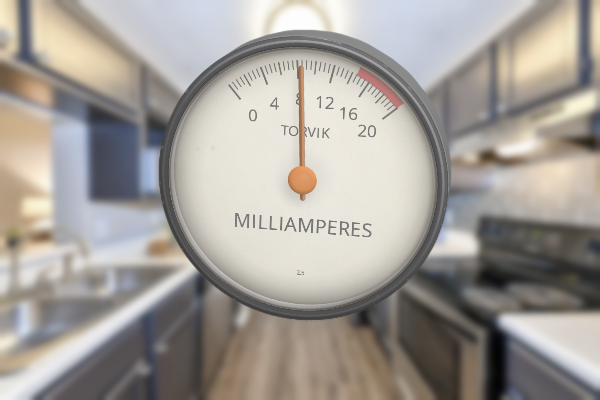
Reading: 8.5
